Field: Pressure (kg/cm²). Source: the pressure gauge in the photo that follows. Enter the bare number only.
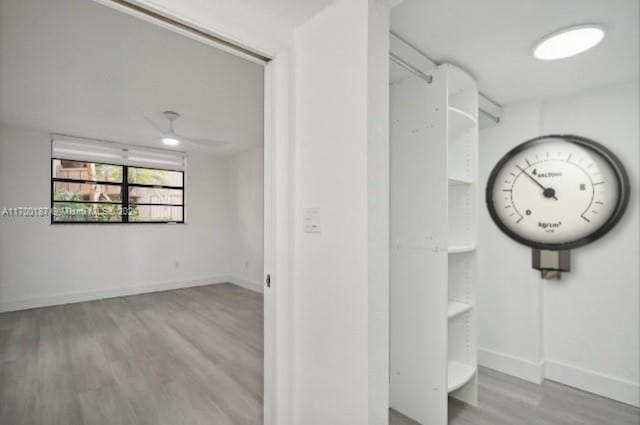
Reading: 3.5
